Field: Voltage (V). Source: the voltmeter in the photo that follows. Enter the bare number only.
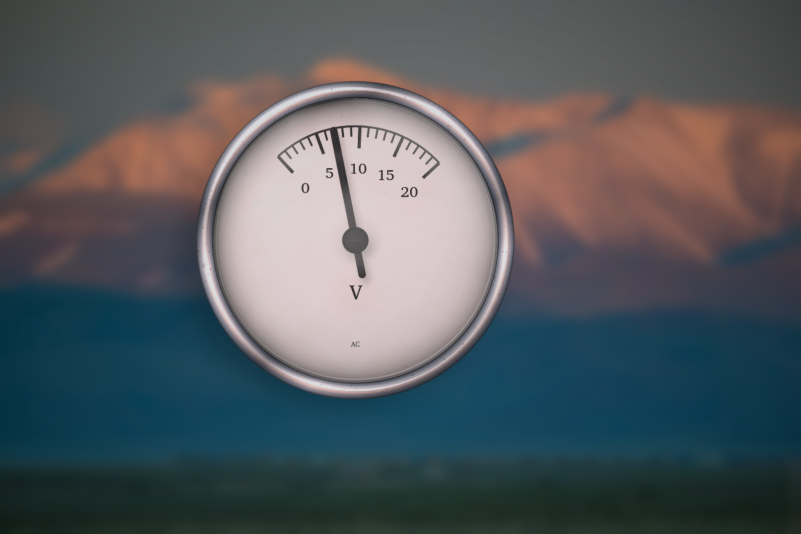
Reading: 7
